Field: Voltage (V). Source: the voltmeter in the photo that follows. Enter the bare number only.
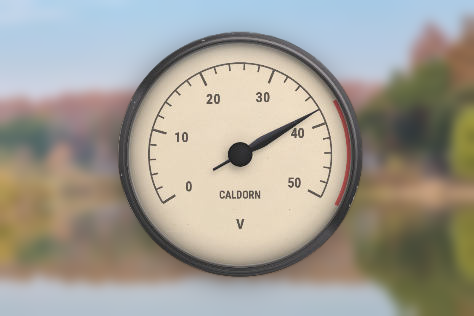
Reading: 38
